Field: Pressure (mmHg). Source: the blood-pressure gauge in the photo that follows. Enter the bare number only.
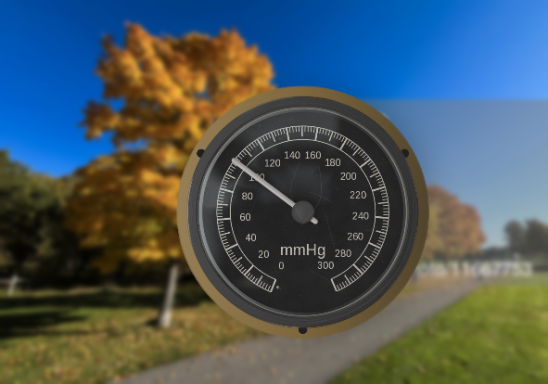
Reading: 100
